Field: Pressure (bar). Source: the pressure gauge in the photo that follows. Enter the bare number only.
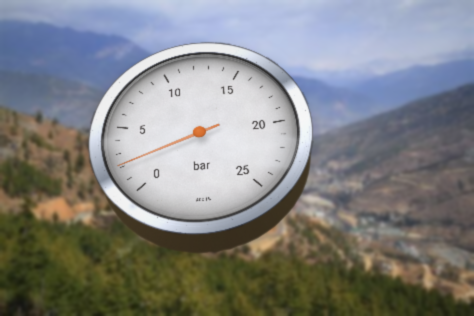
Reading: 2
